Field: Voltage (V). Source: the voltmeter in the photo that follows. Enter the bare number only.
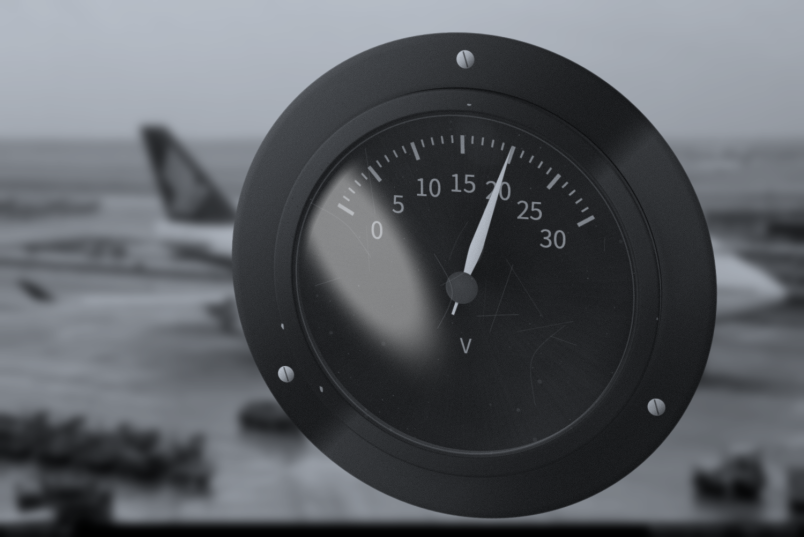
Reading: 20
